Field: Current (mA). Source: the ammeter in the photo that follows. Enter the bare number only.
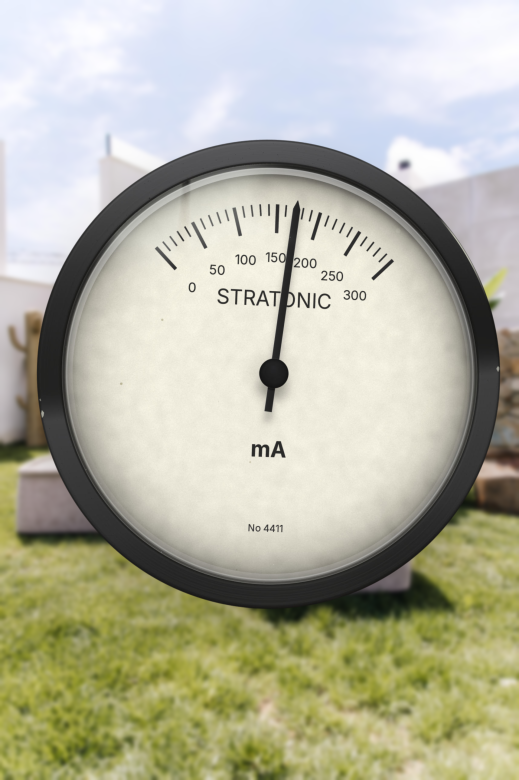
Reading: 170
